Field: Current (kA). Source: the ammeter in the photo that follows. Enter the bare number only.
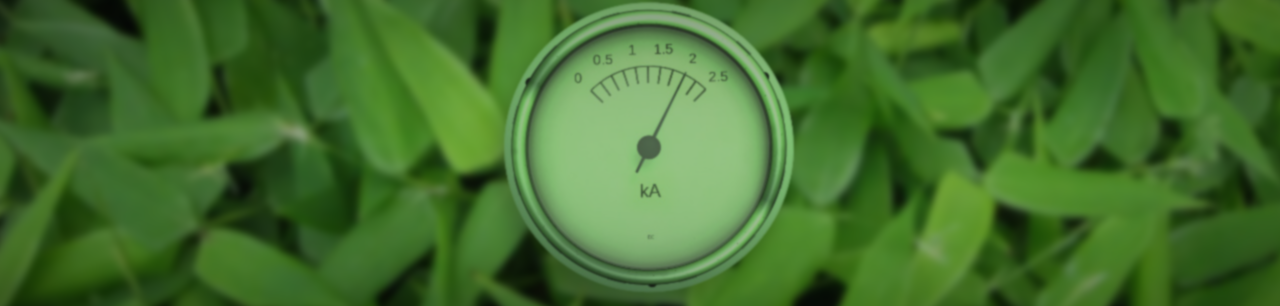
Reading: 2
